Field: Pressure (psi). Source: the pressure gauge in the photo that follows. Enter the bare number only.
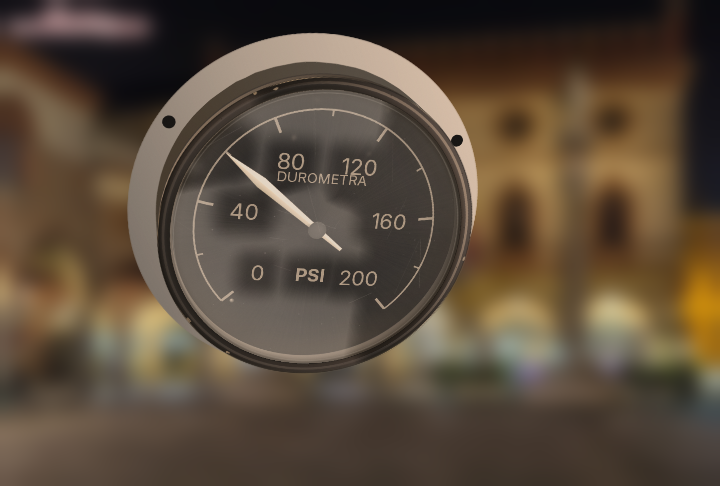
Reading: 60
